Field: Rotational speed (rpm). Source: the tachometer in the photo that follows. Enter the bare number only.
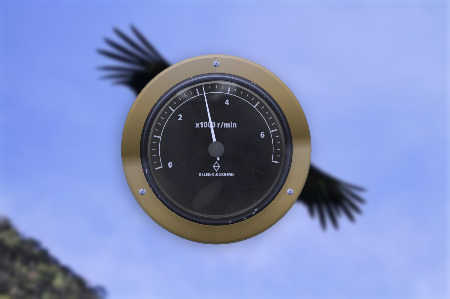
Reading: 3200
